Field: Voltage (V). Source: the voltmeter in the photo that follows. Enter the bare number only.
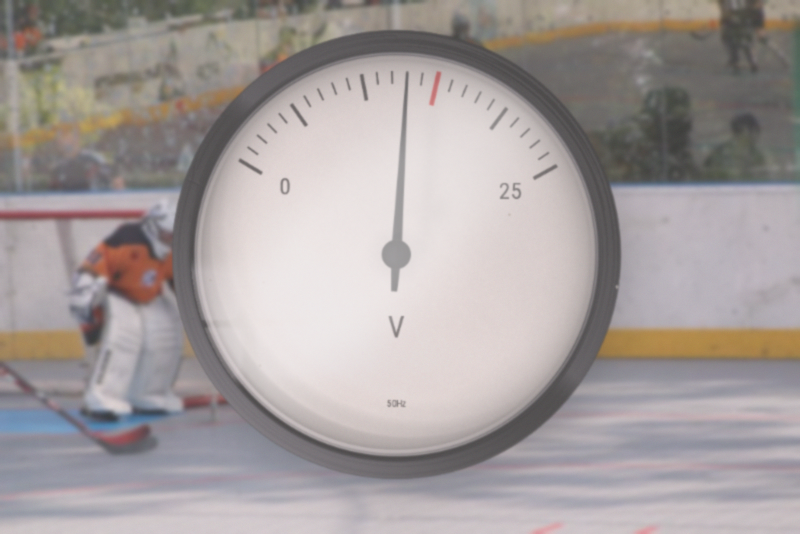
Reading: 13
